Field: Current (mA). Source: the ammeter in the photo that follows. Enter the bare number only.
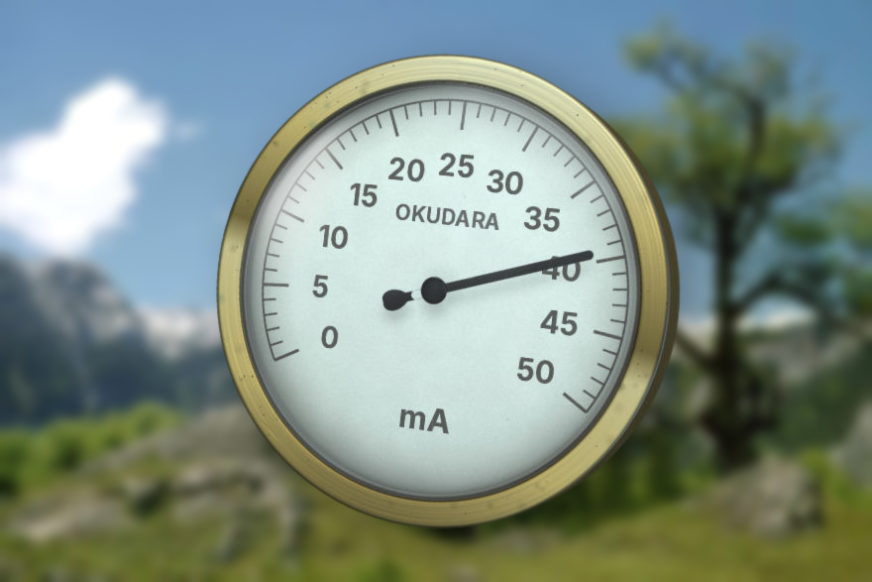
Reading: 39.5
